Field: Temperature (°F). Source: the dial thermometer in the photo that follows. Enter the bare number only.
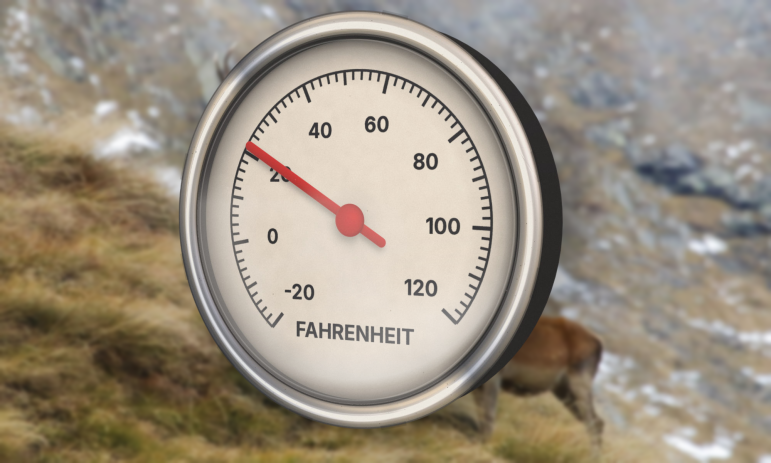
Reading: 22
